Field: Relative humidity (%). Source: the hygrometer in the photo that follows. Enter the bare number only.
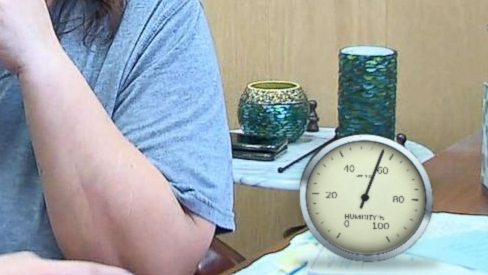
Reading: 56
